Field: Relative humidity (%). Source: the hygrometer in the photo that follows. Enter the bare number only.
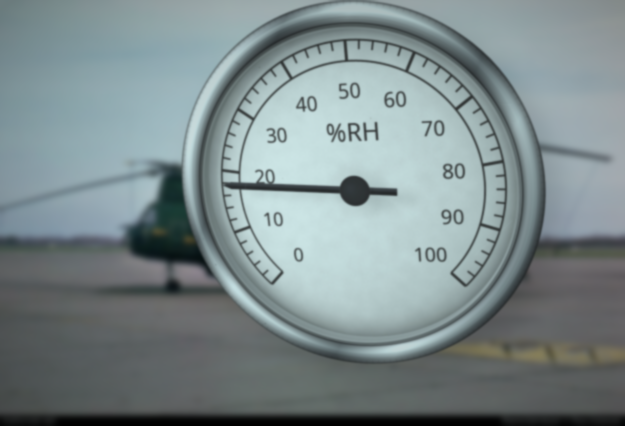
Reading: 18
